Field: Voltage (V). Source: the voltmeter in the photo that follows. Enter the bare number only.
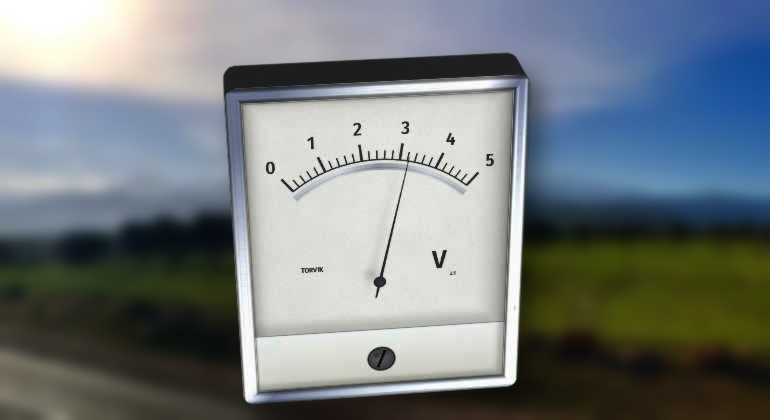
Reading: 3.2
